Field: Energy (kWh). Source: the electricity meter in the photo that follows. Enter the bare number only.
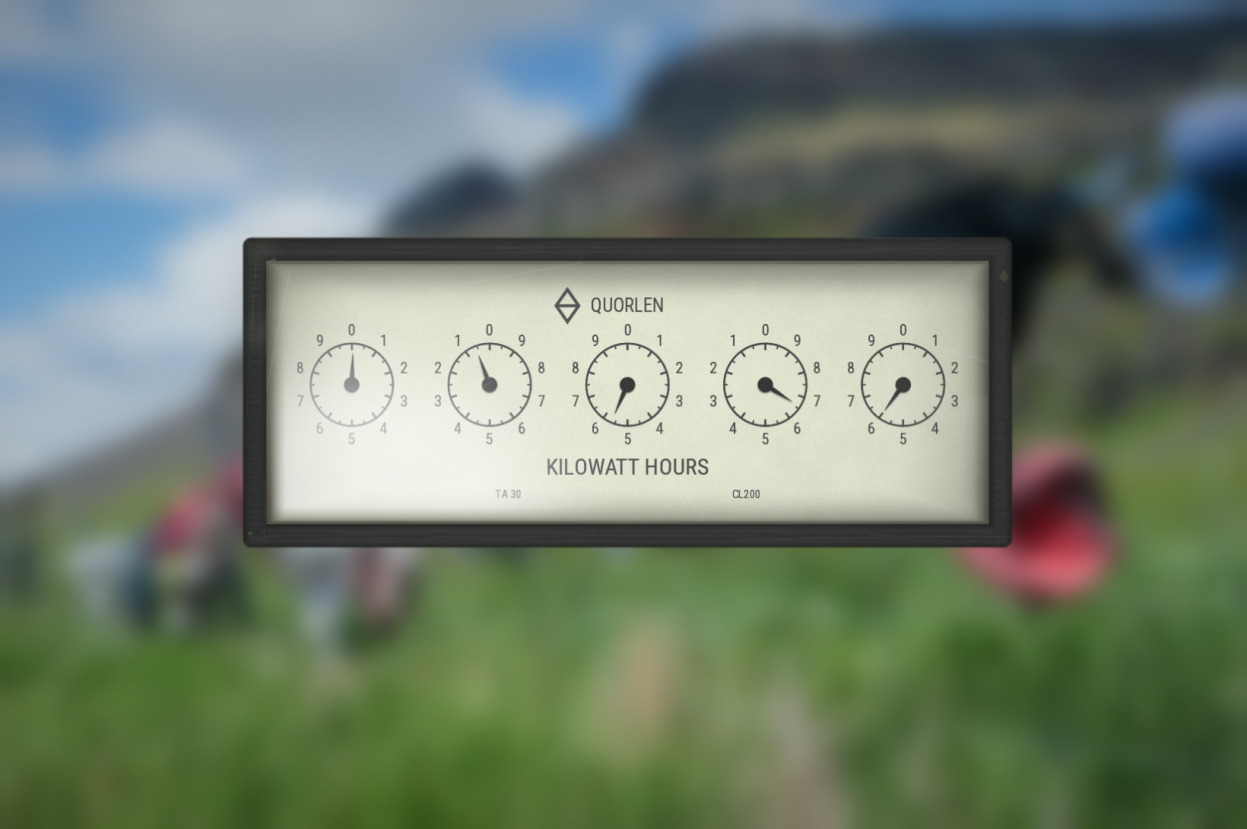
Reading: 566
